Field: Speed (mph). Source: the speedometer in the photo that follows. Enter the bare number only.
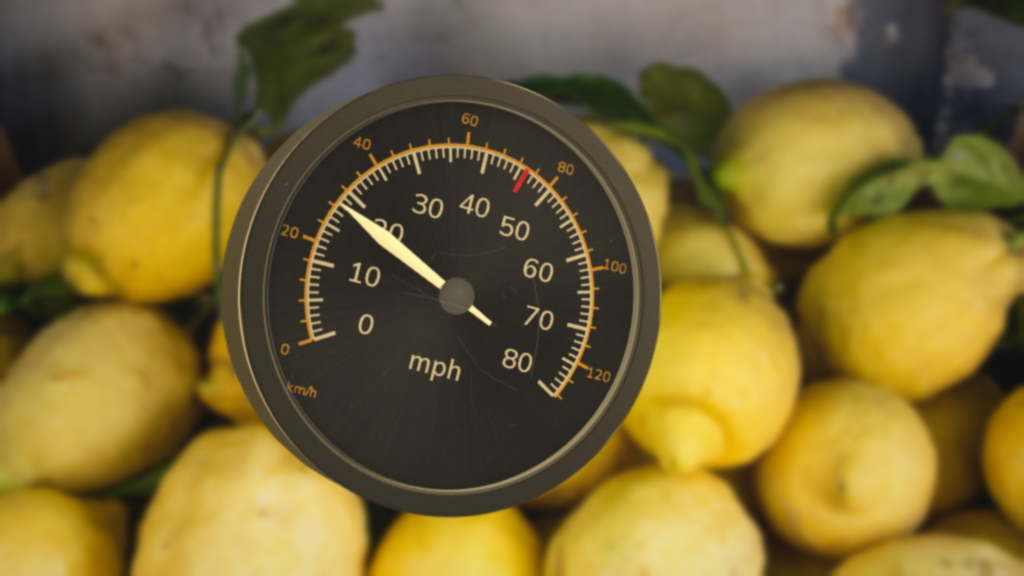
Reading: 18
